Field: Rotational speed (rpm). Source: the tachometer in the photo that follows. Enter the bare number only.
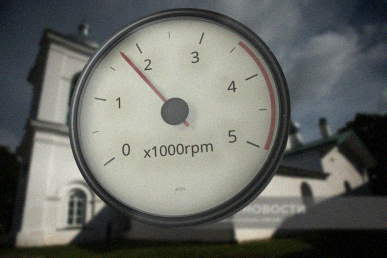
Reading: 1750
